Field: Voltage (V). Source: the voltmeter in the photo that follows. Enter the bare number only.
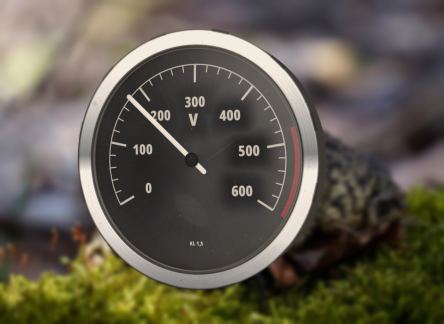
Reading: 180
